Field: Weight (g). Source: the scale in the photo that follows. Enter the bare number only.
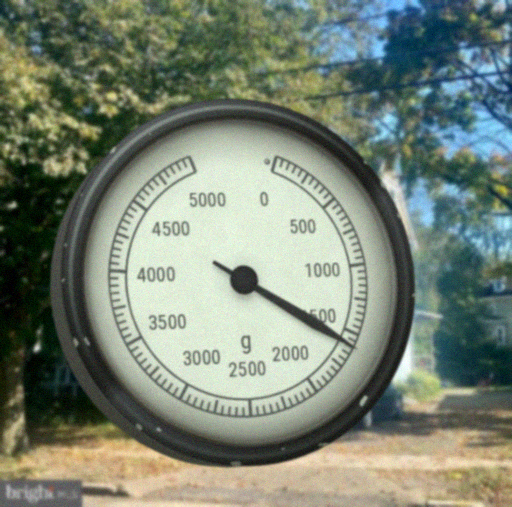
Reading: 1600
